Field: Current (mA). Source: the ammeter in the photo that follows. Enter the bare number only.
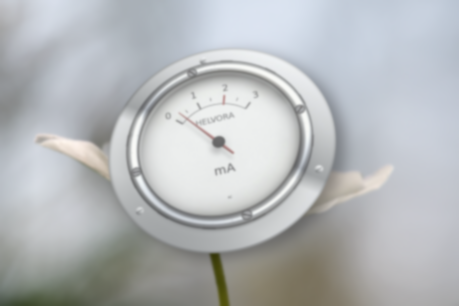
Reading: 0.25
